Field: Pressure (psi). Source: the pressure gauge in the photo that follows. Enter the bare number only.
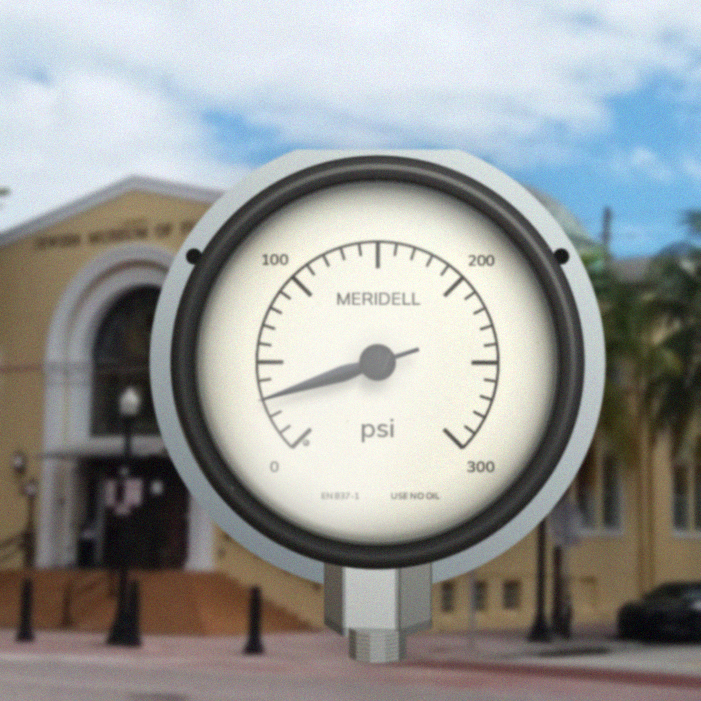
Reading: 30
